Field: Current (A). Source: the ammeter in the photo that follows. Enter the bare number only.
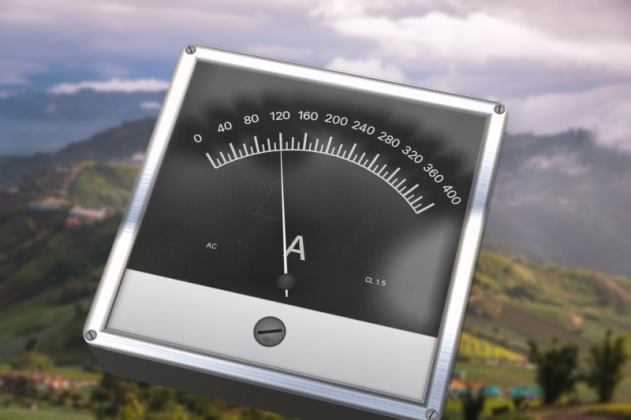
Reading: 120
